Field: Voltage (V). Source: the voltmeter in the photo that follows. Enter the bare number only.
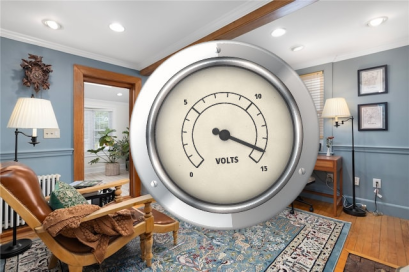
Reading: 14
